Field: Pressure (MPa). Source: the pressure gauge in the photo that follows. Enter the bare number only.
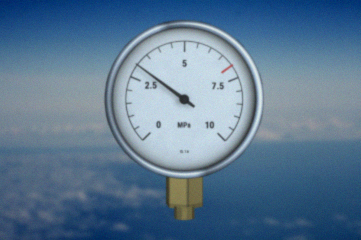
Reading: 3
